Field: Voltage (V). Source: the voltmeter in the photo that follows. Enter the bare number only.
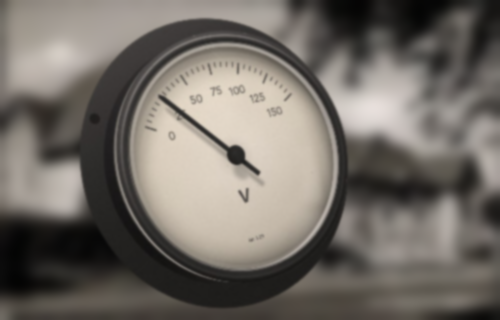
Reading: 25
